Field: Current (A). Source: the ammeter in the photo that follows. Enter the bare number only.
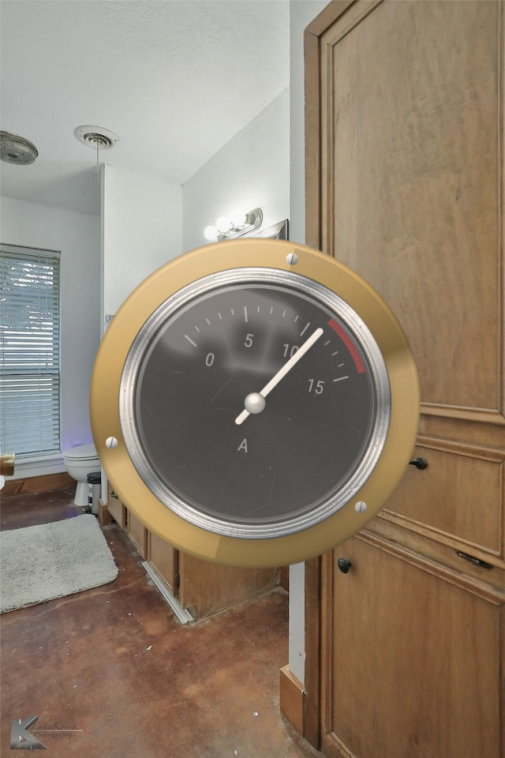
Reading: 11
